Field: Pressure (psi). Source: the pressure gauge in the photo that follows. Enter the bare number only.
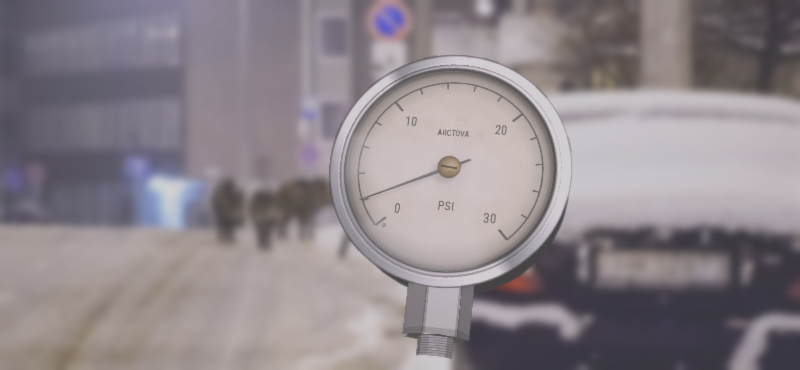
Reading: 2
